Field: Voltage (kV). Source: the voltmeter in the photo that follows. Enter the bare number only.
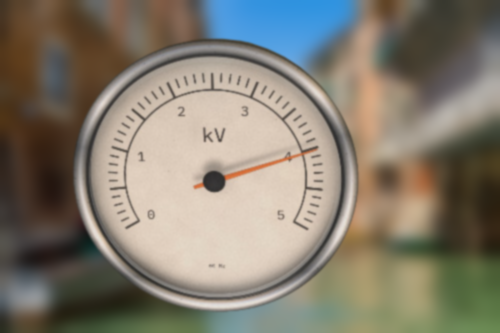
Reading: 4
